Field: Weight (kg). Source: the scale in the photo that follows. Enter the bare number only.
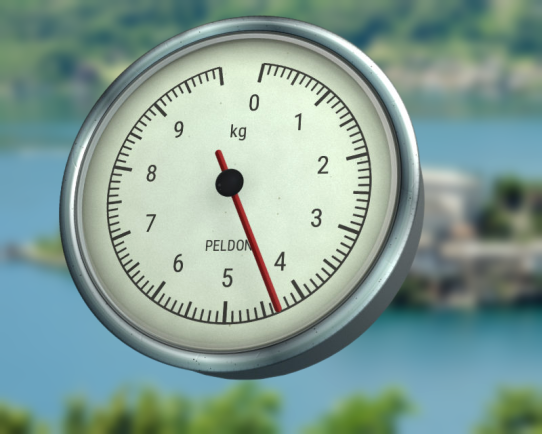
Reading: 4.3
